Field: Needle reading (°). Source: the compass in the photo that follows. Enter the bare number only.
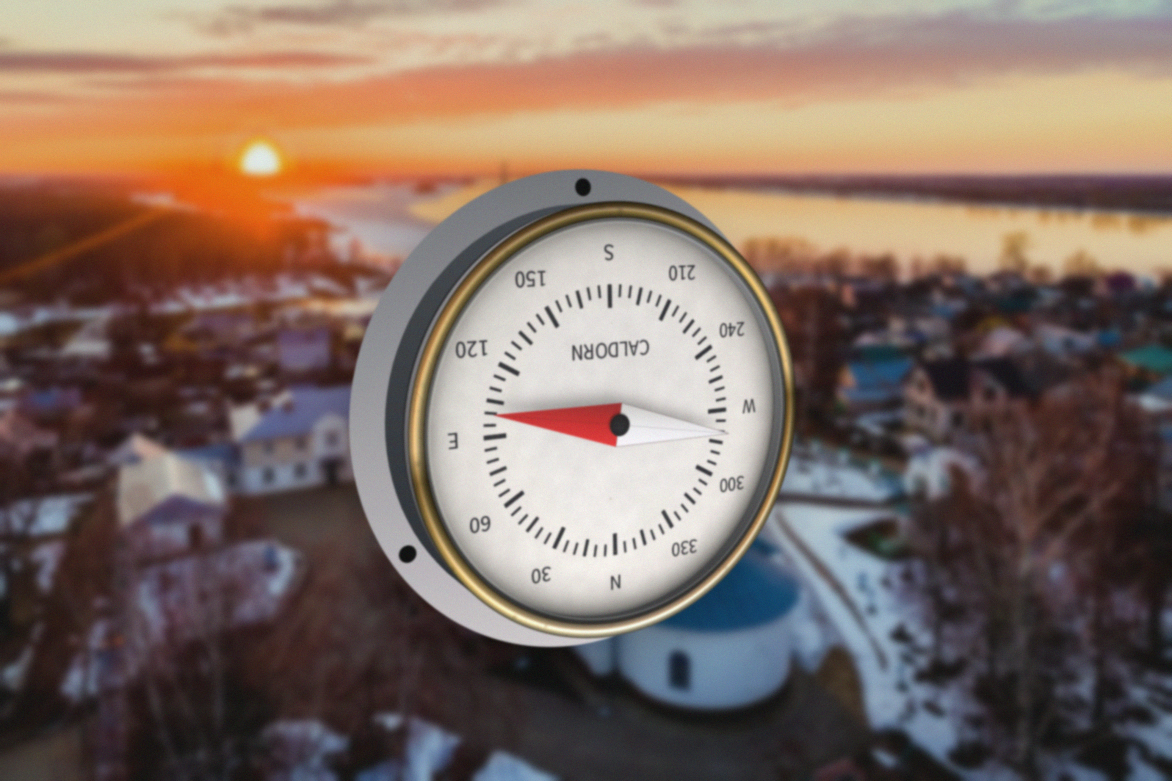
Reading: 100
